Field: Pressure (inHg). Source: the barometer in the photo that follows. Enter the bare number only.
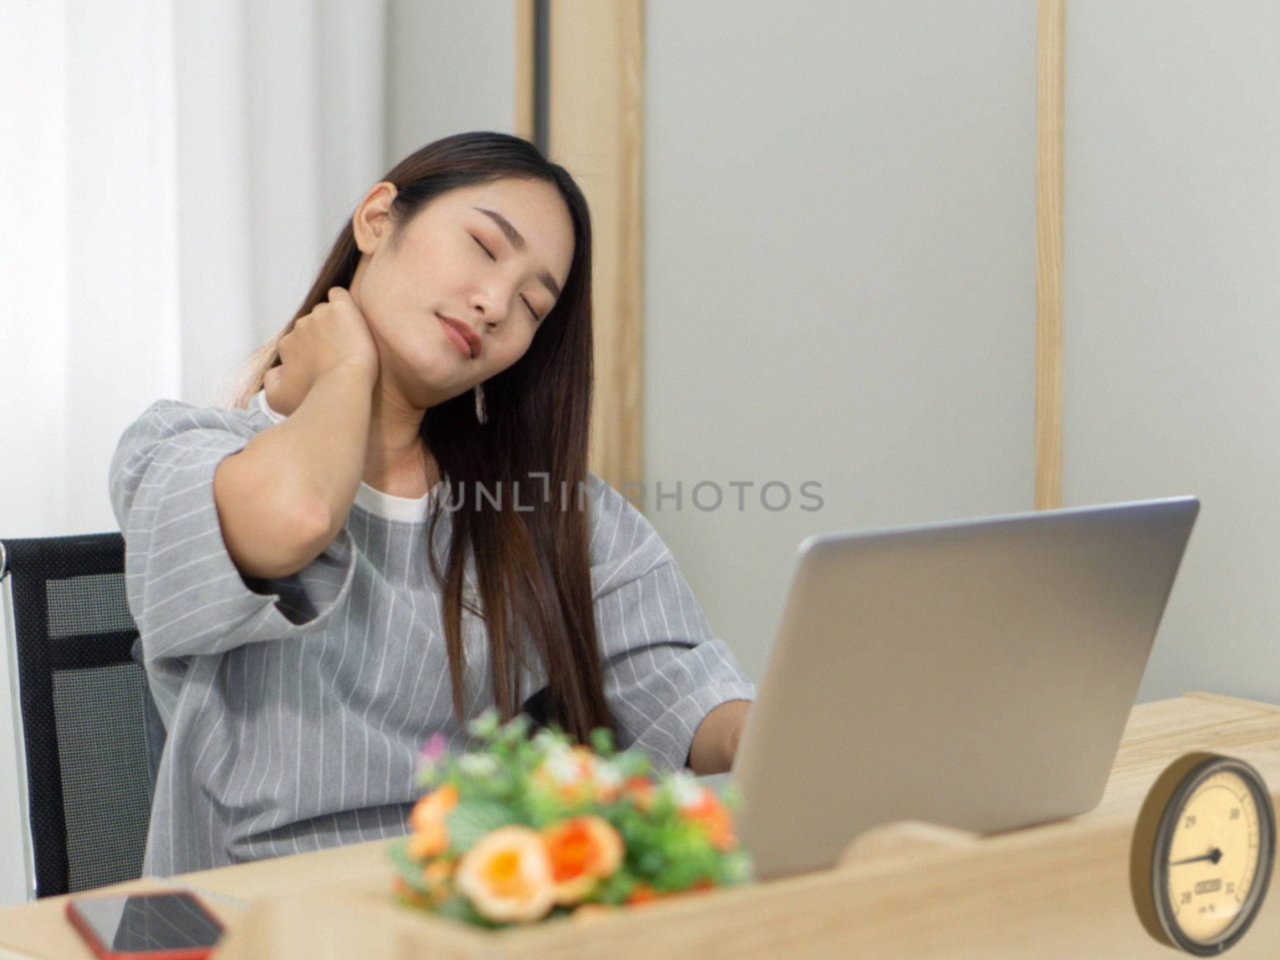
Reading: 28.5
